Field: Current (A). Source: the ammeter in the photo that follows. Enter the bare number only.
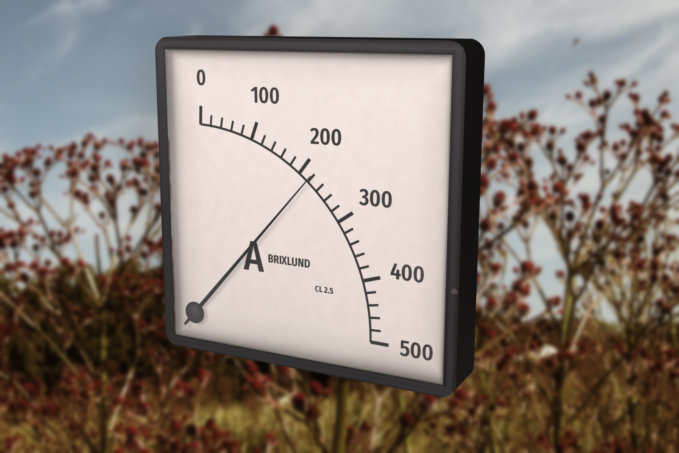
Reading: 220
